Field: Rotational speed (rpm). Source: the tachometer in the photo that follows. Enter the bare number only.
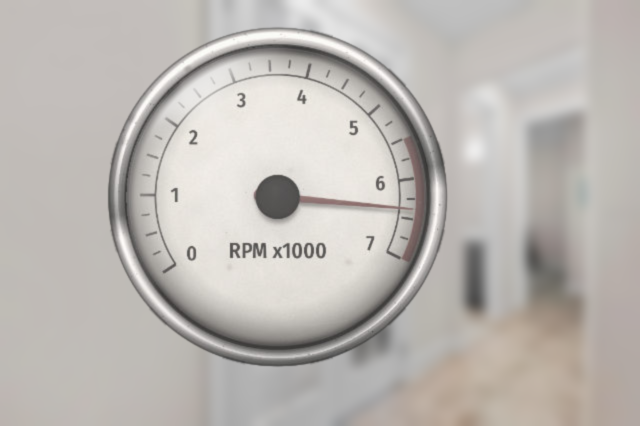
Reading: 6375
